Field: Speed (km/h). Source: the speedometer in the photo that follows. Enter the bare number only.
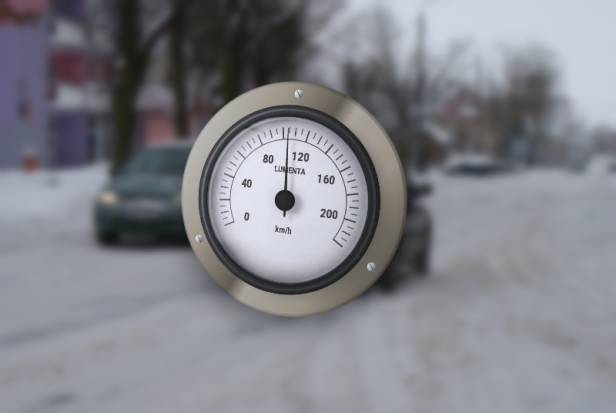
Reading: 105
